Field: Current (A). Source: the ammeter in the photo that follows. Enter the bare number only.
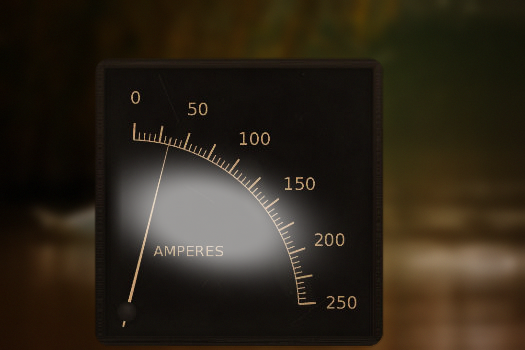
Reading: 35
